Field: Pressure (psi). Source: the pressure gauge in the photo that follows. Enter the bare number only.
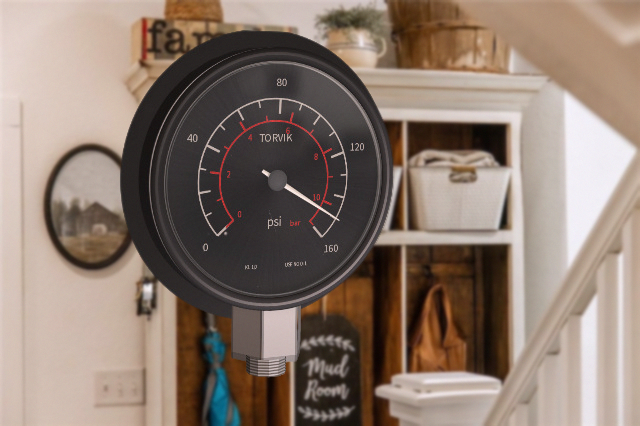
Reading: 150
